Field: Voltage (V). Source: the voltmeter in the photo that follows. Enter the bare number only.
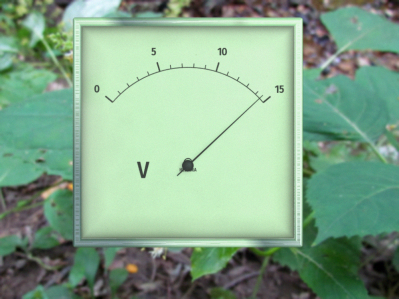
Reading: 14.5
